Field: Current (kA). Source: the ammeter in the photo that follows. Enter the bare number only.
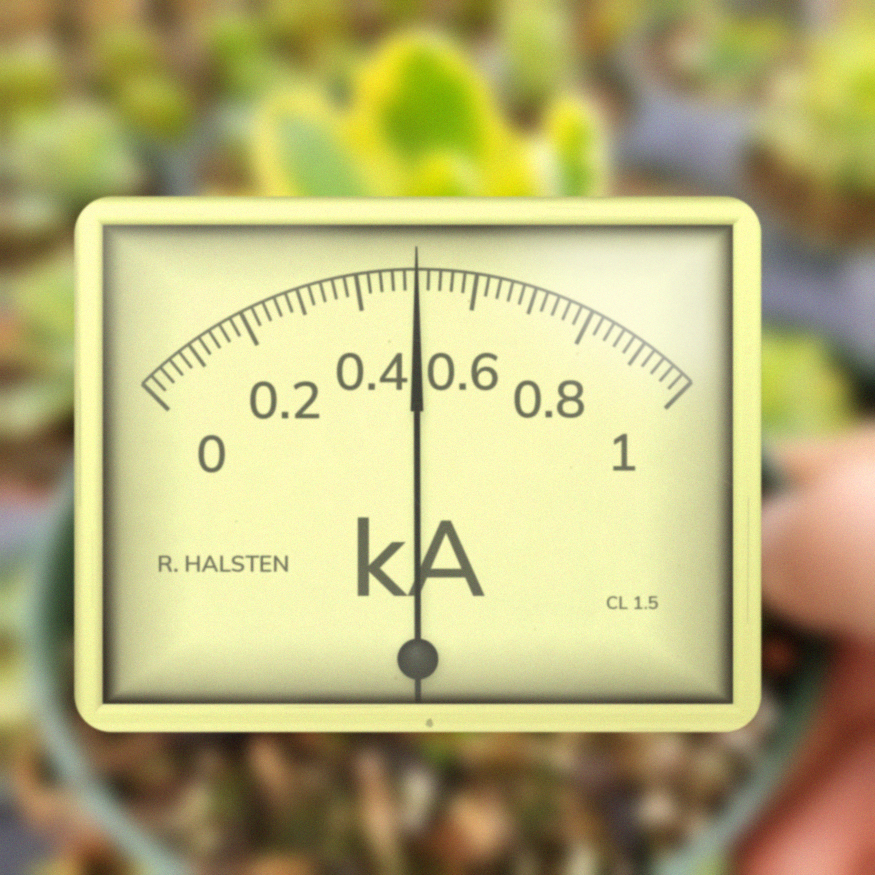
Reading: 0.5
